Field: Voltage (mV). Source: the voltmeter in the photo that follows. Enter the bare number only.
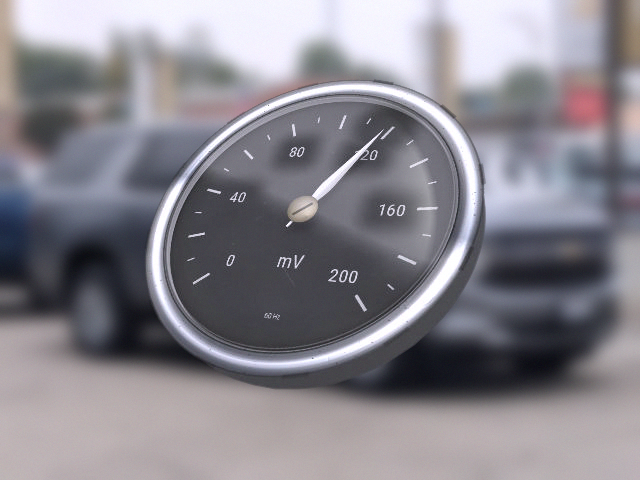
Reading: 120
